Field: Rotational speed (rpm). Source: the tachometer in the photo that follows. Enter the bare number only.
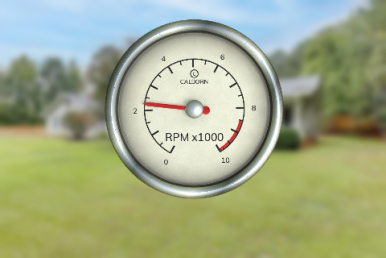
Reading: 2250
